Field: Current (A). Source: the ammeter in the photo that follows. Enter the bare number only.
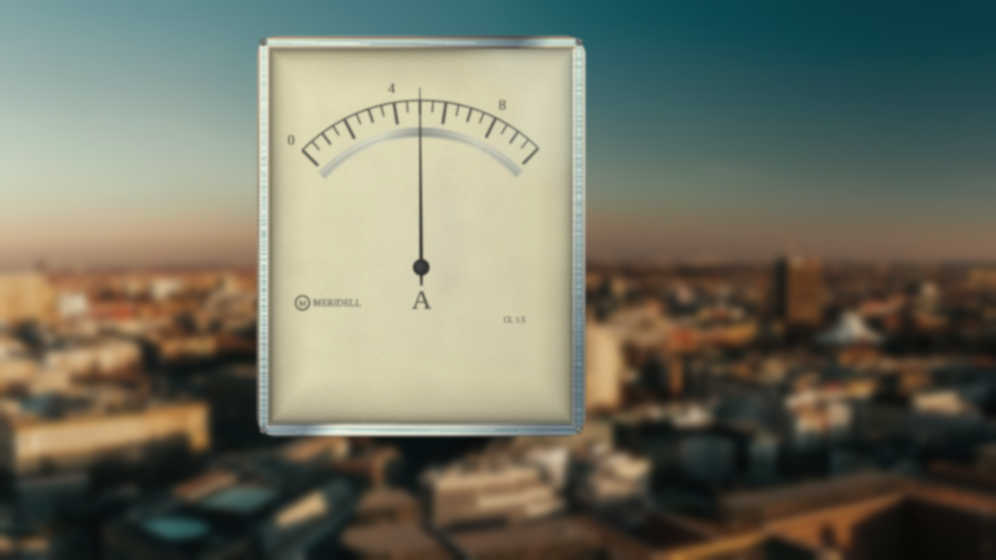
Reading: 5
